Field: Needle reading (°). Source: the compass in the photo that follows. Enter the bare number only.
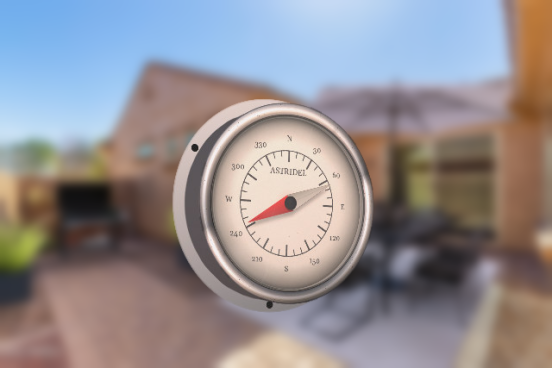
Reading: 245
